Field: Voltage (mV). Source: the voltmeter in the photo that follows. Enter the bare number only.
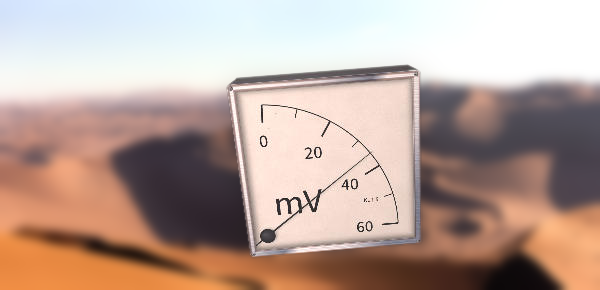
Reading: 35
